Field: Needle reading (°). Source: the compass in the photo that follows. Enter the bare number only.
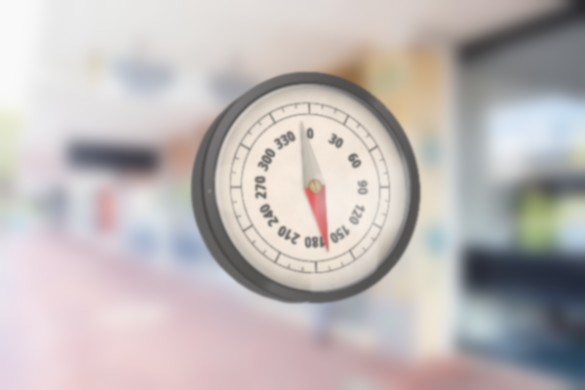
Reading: 170
